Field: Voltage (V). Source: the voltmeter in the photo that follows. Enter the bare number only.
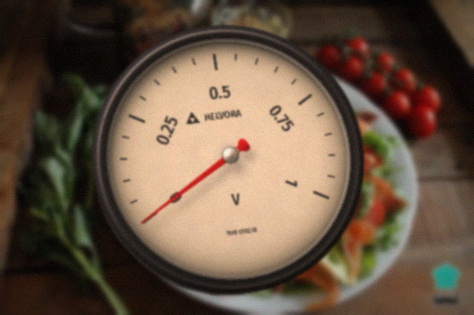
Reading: 0
